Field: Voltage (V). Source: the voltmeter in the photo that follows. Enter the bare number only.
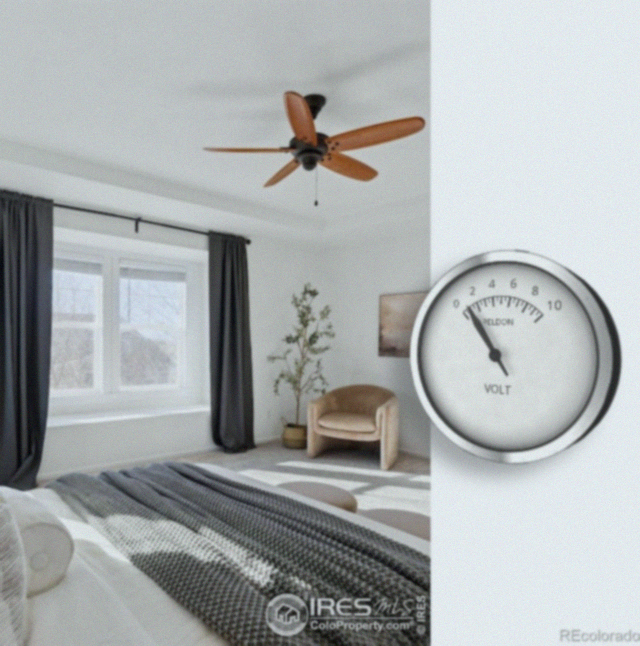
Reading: 1
